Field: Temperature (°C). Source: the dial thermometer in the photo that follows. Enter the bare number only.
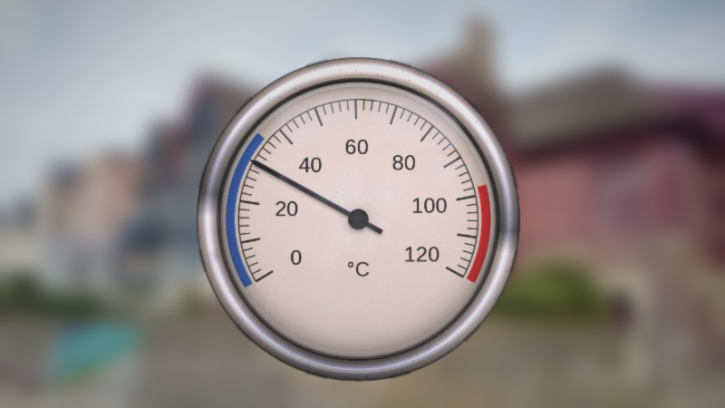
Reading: 30
